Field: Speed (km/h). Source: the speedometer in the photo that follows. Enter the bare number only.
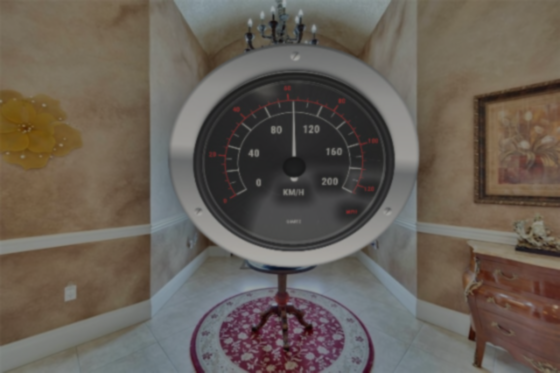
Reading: 100
